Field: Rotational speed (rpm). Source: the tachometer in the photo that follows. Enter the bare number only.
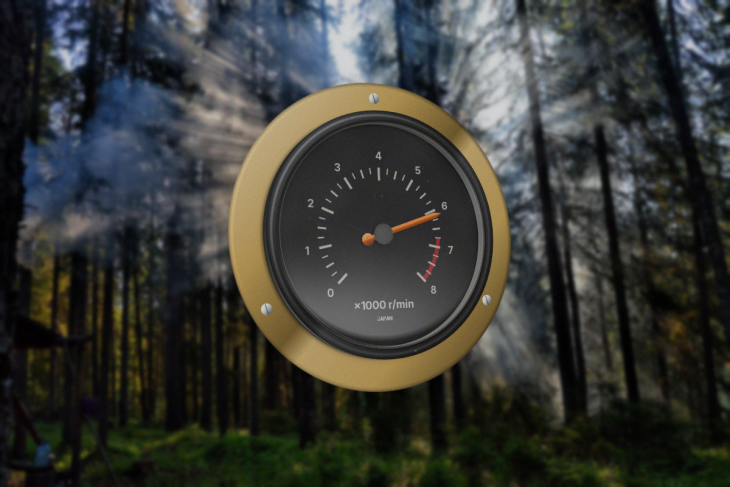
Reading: 6125
